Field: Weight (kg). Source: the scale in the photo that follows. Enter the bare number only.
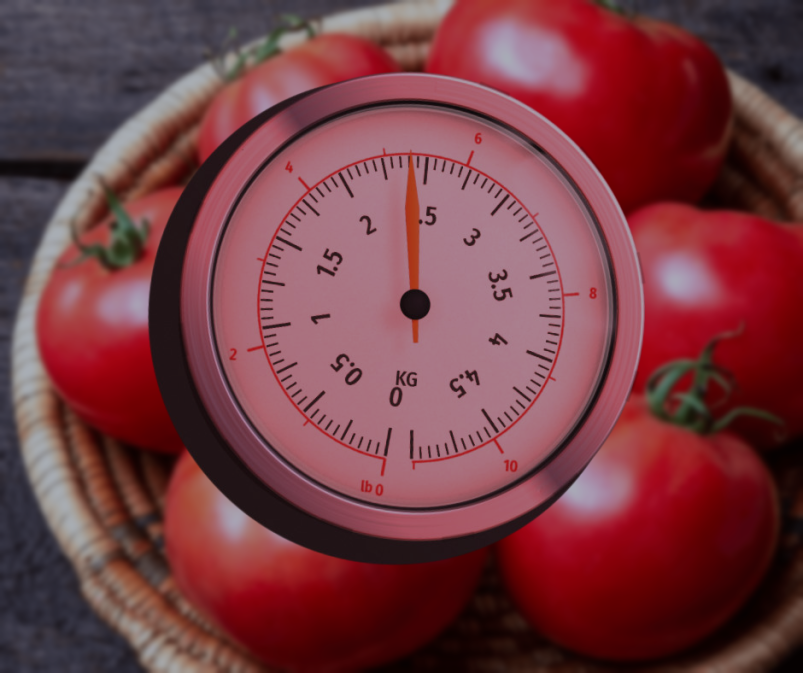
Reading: 2.4
